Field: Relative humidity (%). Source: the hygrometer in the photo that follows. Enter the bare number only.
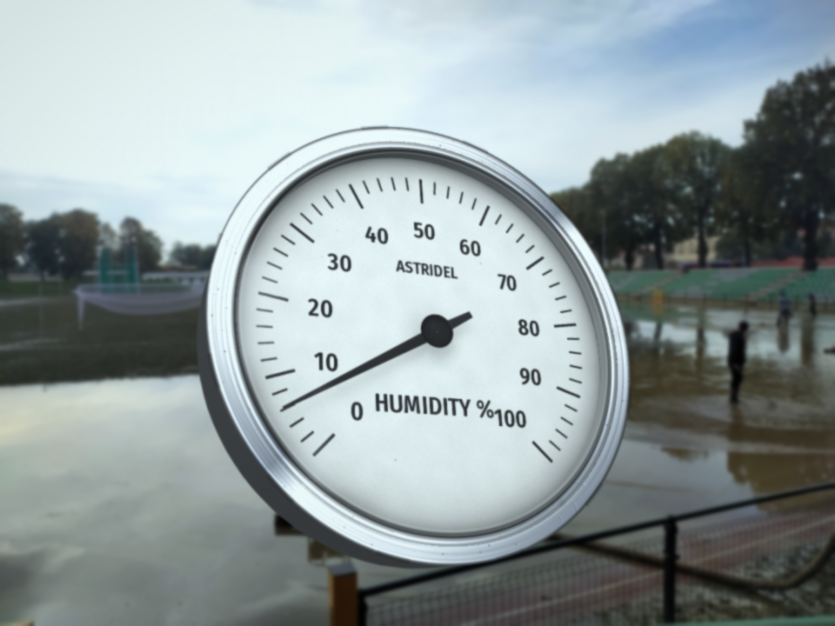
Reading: 6
